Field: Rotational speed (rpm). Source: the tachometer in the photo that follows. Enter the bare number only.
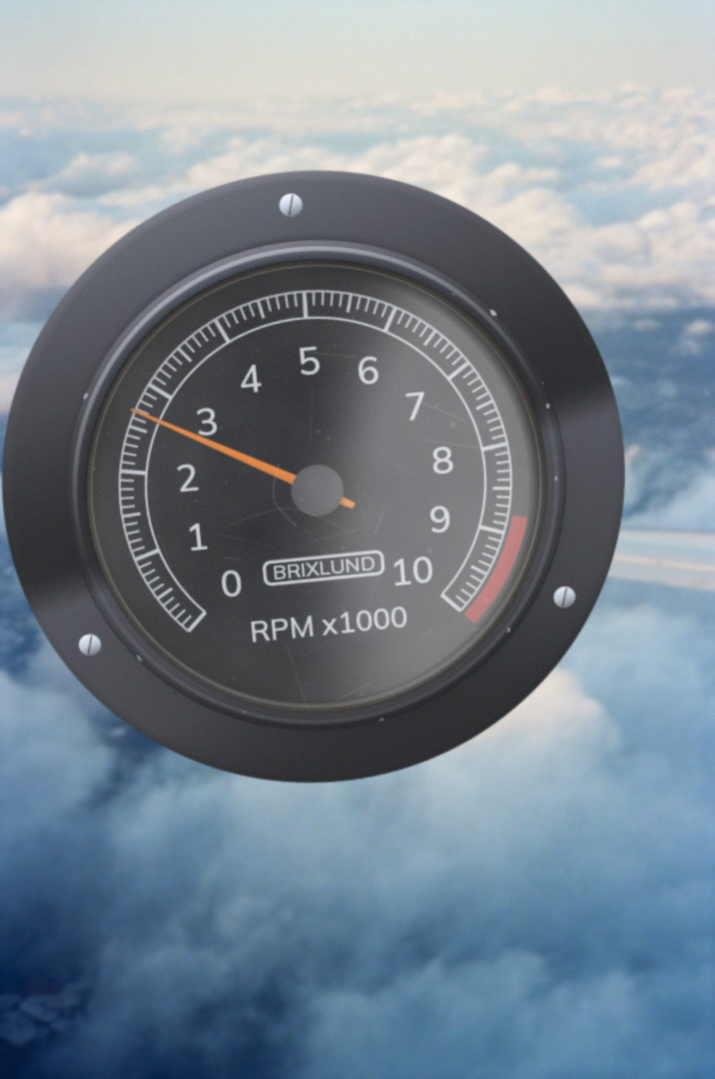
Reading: 2700
